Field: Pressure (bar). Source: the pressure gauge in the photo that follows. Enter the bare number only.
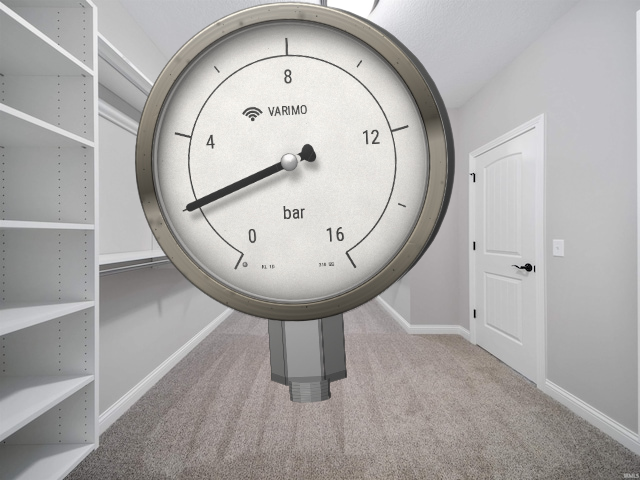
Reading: 2
